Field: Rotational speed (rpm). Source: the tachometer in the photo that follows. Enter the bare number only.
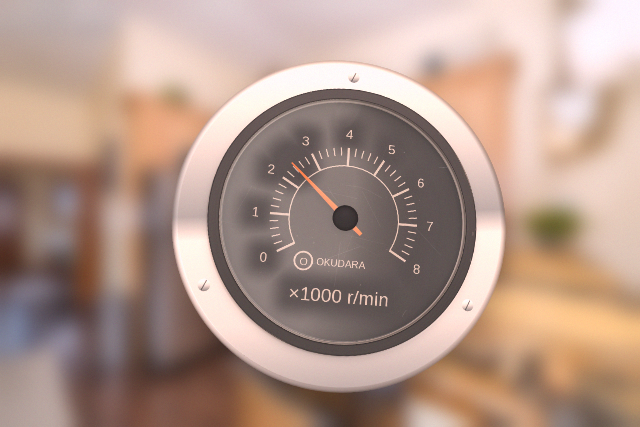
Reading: 2400
